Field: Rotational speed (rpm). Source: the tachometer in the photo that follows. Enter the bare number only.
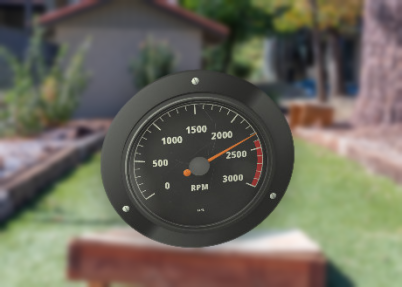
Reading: 2300
